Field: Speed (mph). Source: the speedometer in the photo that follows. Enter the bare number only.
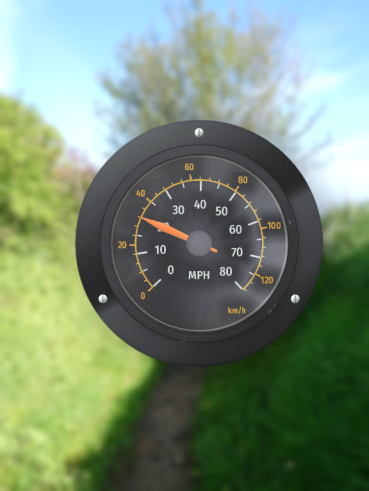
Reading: 20
